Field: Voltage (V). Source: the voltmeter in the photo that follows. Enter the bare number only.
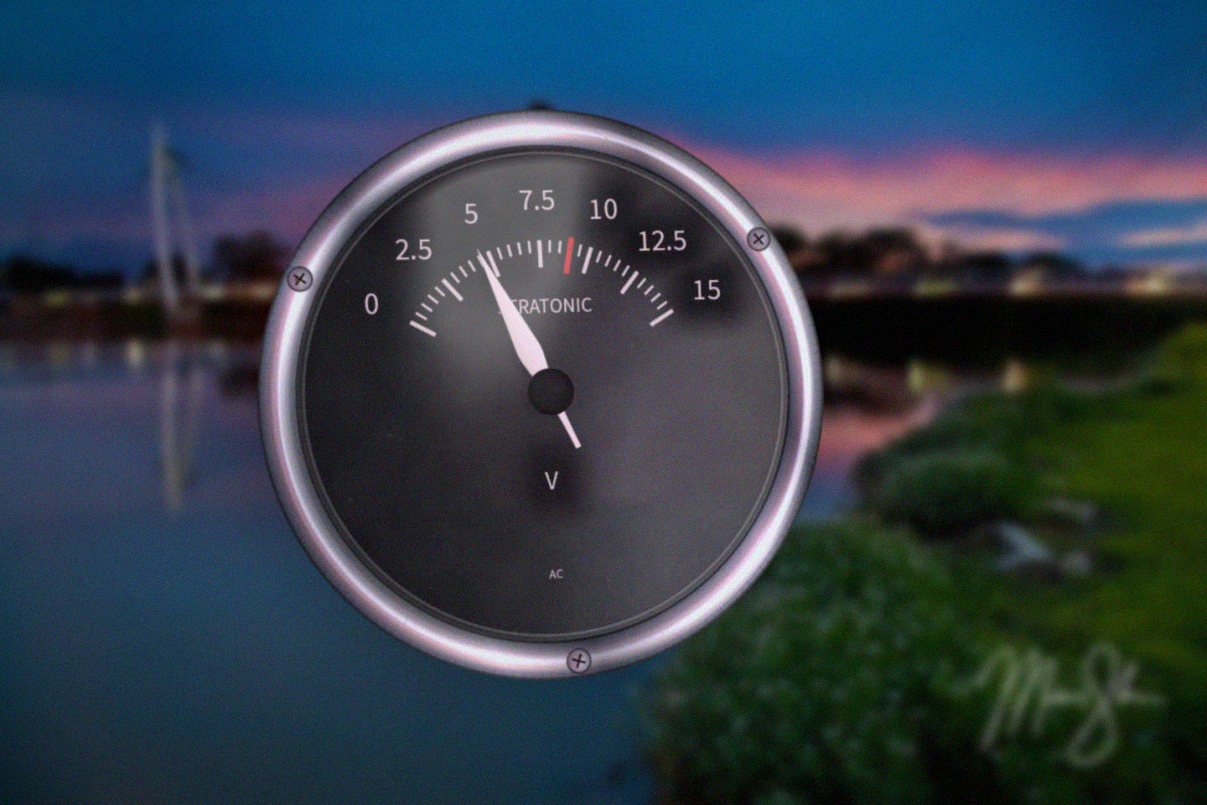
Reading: 4.5
